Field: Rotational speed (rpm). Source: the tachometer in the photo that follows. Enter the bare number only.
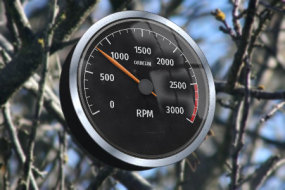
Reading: 800
